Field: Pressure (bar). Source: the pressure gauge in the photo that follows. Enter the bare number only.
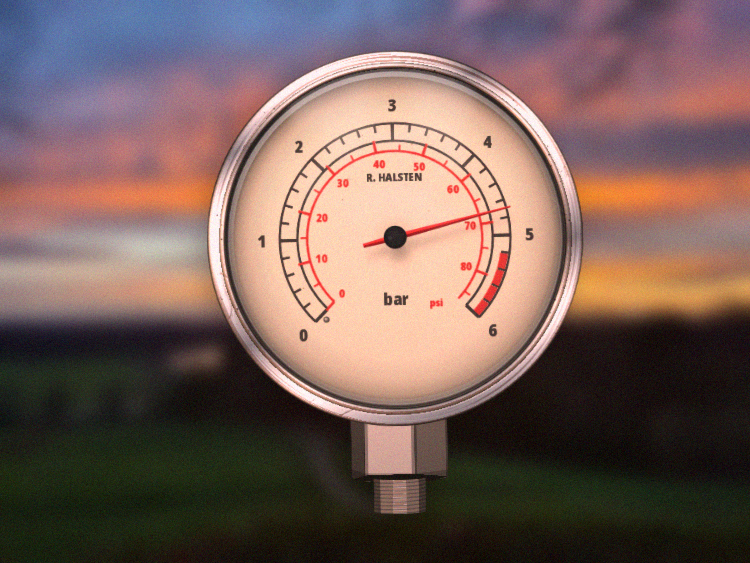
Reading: 4.7
